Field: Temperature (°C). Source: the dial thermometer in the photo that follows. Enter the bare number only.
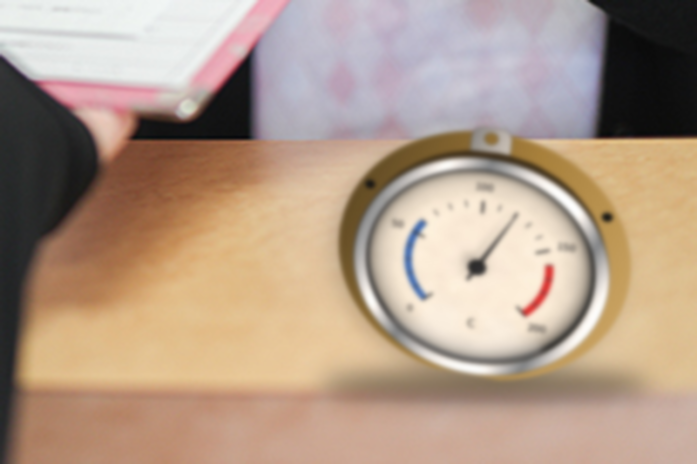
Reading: 120
